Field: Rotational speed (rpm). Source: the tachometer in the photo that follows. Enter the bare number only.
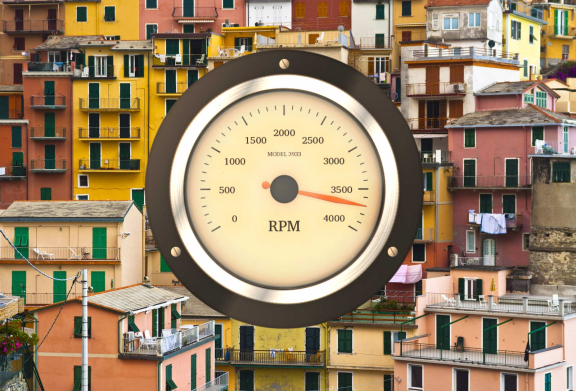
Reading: 3700
